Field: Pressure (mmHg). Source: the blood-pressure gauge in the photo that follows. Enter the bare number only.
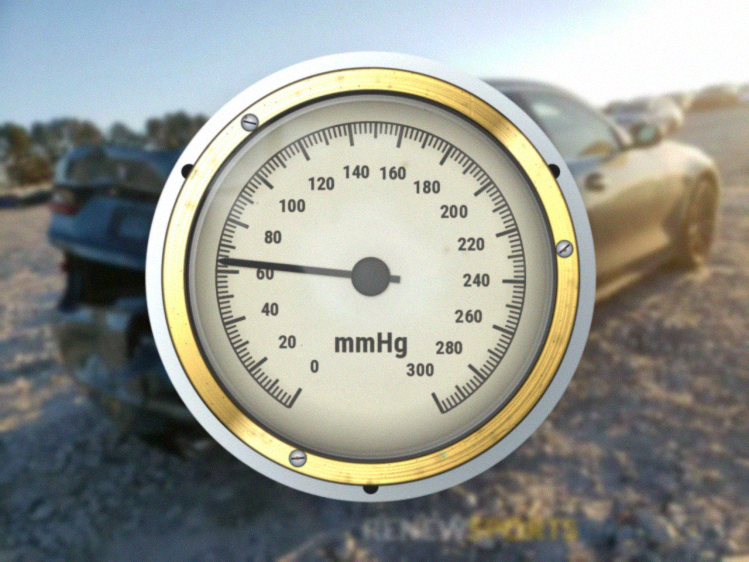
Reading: 64
